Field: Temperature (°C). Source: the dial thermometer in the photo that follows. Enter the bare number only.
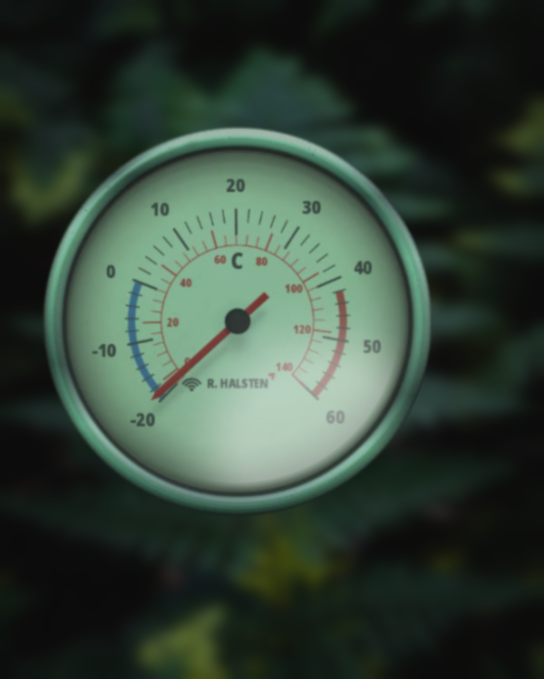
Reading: -19
